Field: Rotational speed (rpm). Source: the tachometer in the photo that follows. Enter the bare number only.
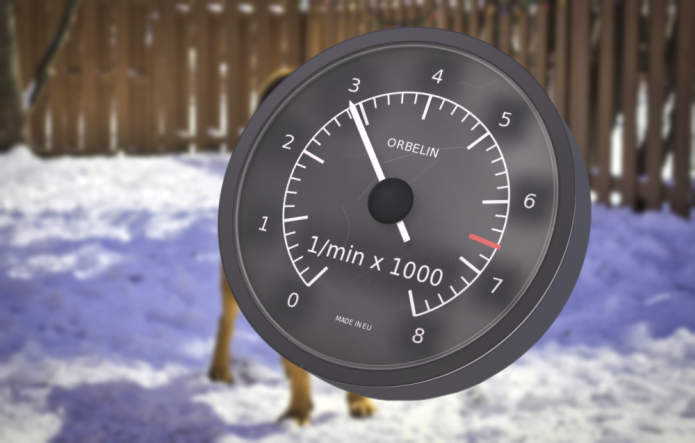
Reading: 2900
